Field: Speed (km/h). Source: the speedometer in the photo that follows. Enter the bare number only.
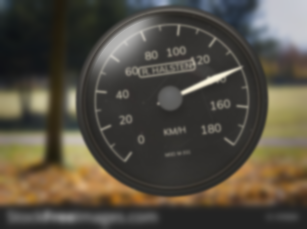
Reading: 140
